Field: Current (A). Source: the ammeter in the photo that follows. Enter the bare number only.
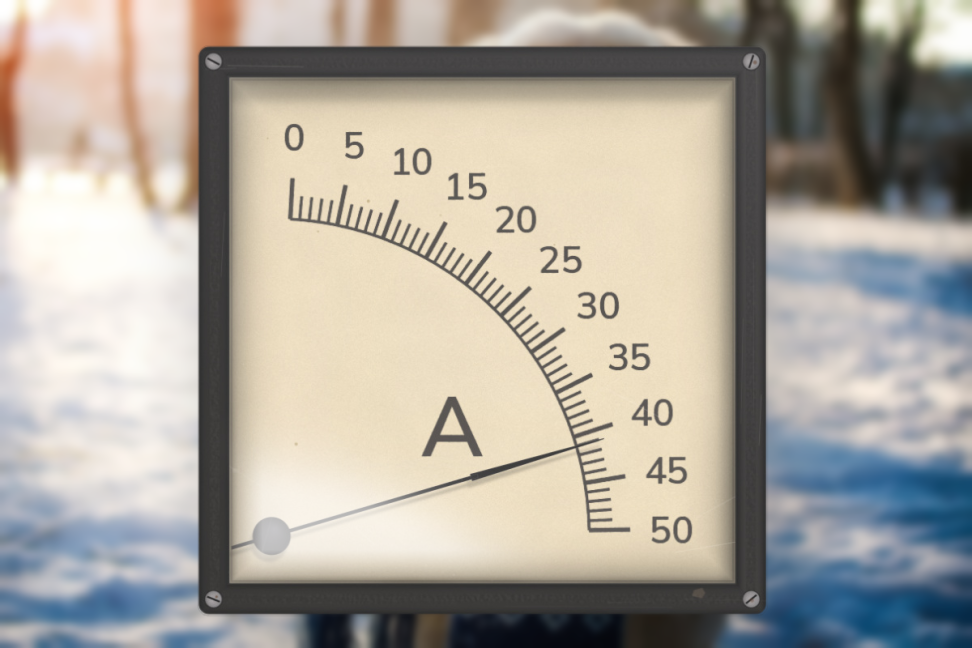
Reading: 41
